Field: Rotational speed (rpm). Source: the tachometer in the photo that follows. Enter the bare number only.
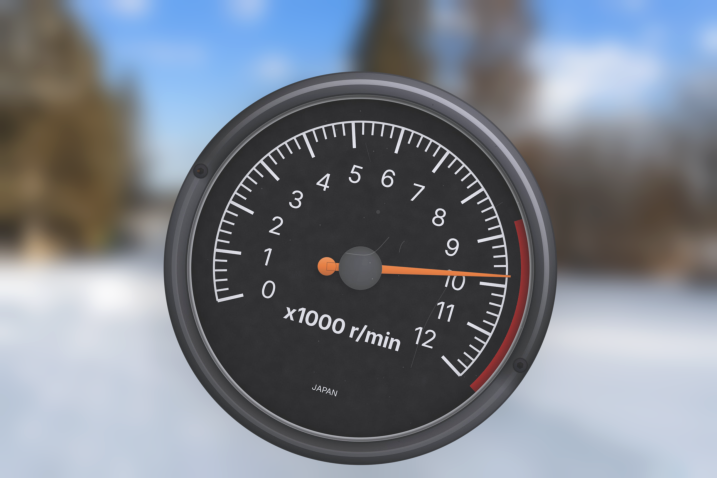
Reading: 9800
